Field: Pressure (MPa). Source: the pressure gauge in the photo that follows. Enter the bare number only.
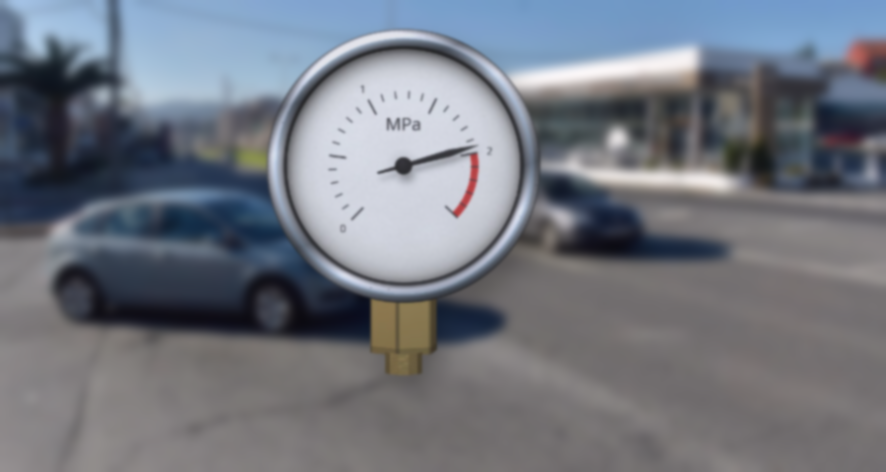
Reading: 1.95
